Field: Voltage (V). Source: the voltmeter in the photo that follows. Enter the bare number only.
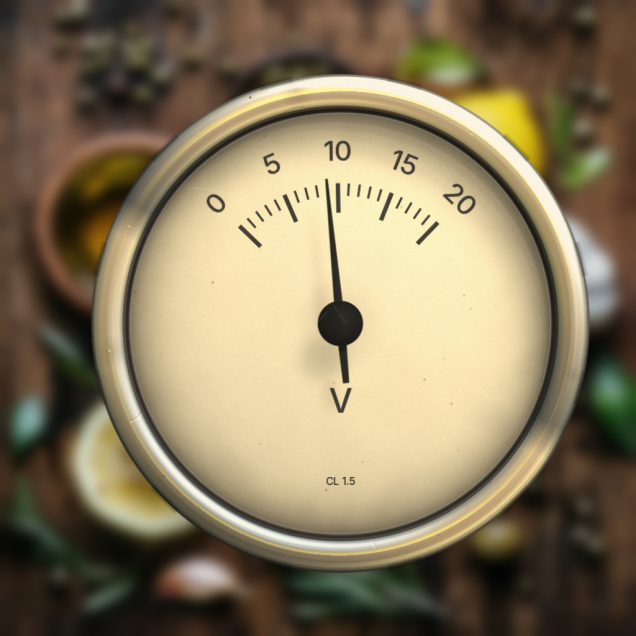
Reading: 9
